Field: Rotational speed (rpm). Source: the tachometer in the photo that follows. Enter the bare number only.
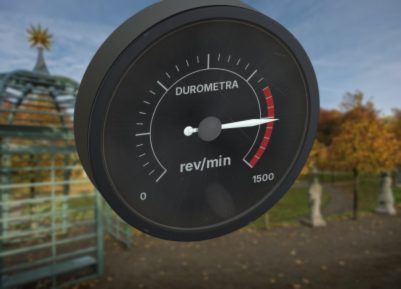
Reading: 1250
